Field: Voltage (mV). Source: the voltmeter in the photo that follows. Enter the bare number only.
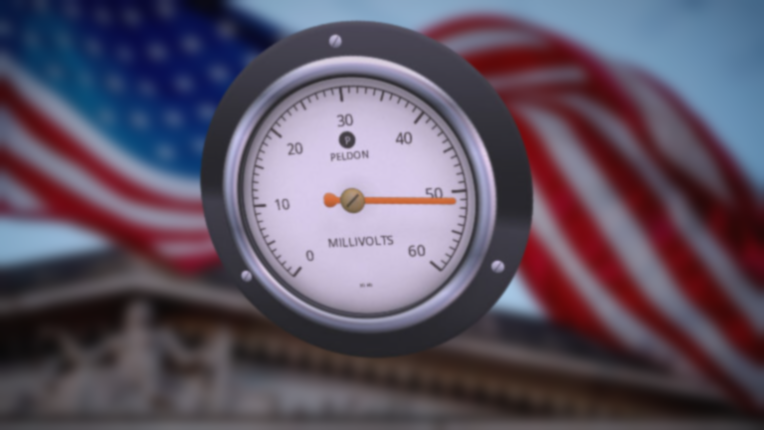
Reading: 51
